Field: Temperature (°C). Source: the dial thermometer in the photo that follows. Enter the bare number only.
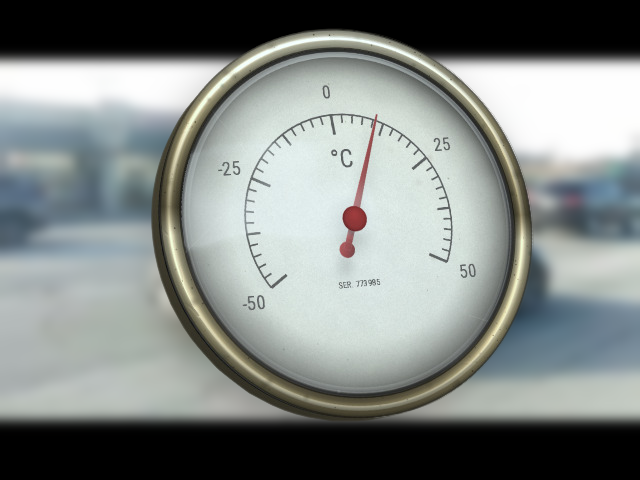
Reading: 10
